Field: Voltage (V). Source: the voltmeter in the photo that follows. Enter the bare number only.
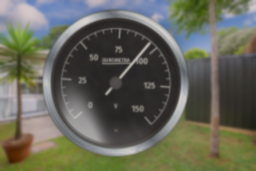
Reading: 95
